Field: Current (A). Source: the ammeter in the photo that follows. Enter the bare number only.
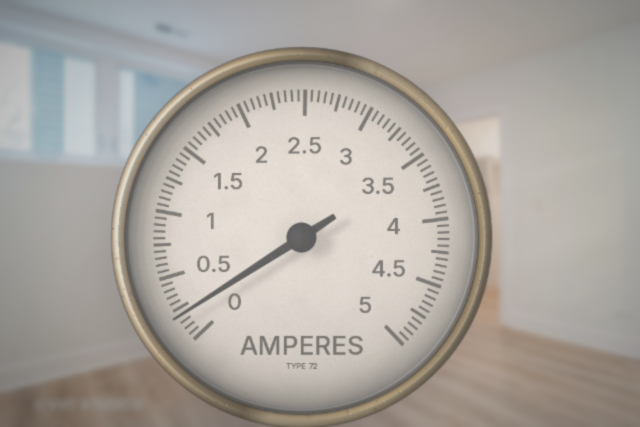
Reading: 0.2
